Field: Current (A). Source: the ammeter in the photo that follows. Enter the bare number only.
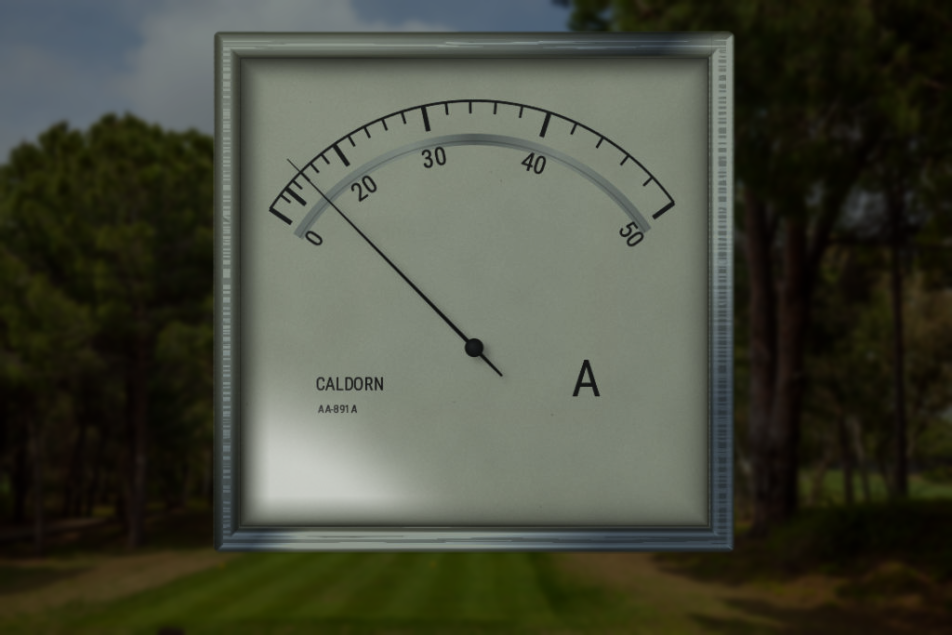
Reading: 14
